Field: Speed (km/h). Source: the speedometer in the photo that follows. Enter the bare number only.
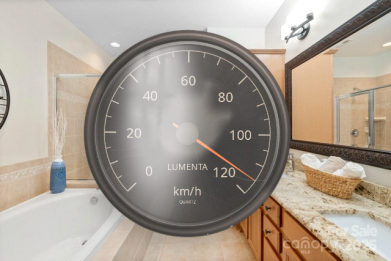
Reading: 115
